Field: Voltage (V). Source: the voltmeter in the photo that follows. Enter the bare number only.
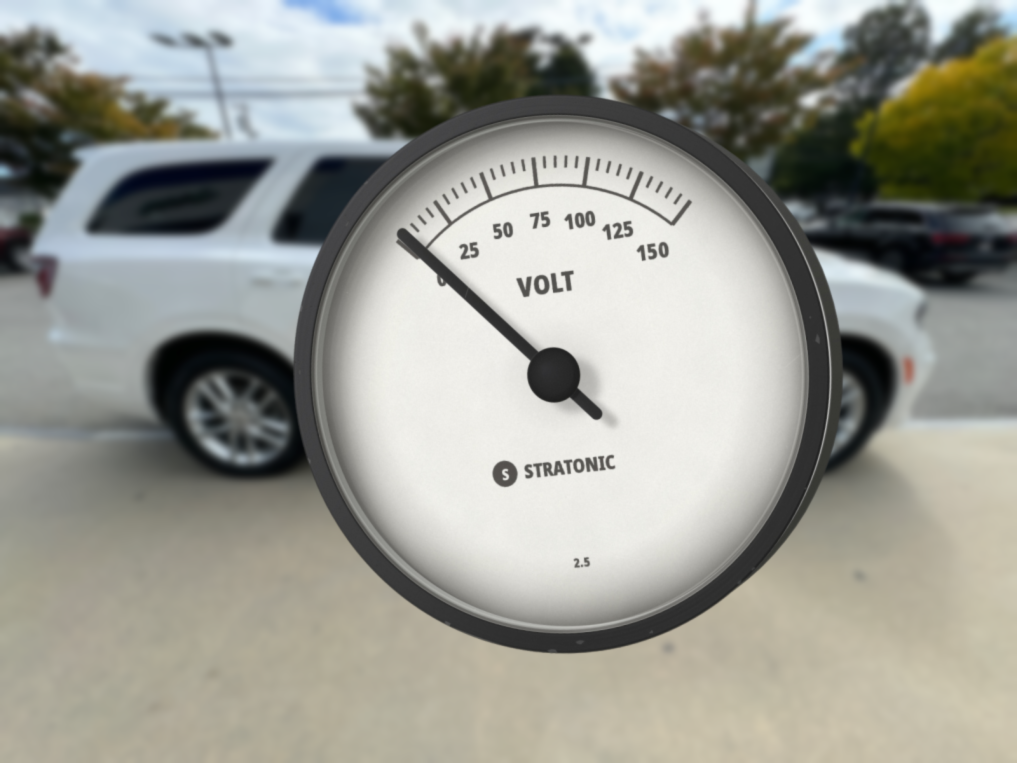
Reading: 5
